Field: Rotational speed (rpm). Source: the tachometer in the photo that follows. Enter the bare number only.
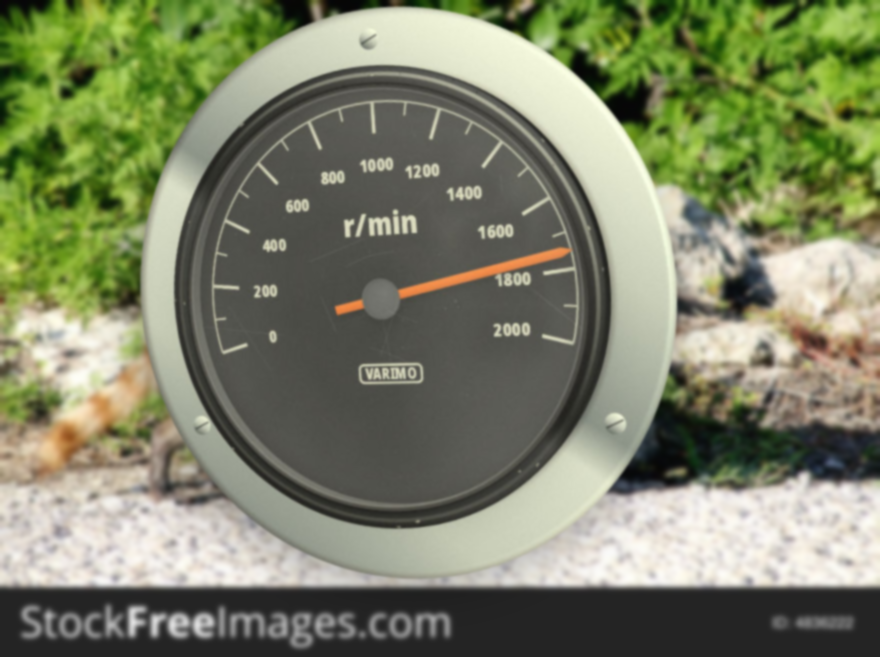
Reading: 1750
